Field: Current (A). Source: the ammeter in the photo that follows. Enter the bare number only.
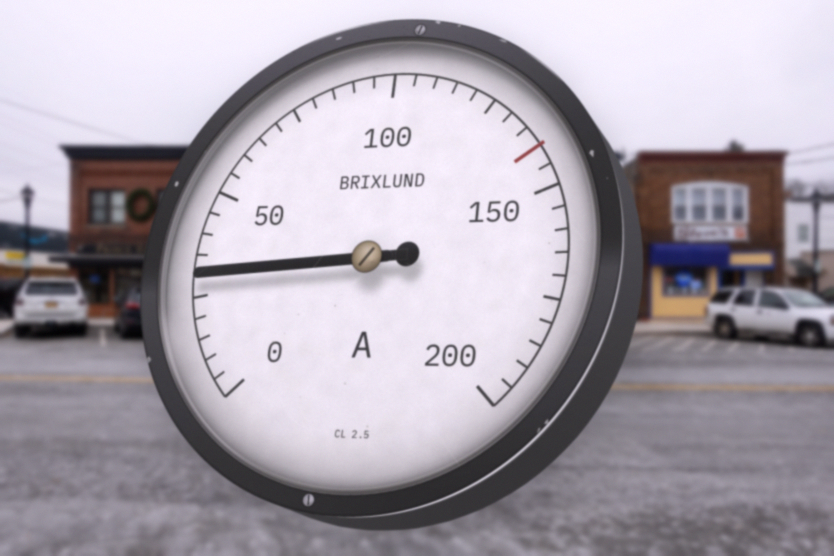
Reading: 30
